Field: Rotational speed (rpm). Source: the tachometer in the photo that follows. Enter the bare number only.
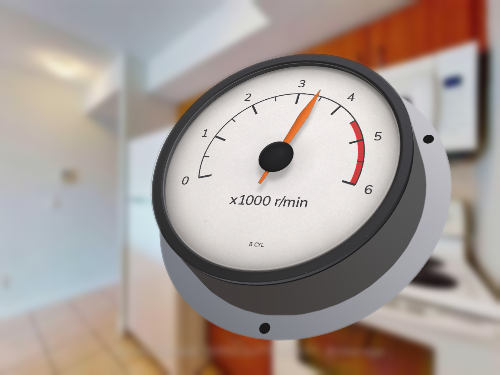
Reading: 3500
